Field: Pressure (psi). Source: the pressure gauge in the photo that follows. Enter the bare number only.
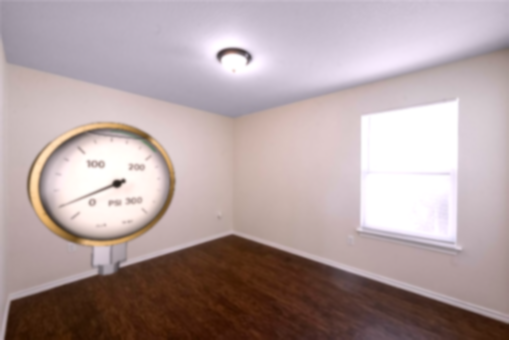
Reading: 20
